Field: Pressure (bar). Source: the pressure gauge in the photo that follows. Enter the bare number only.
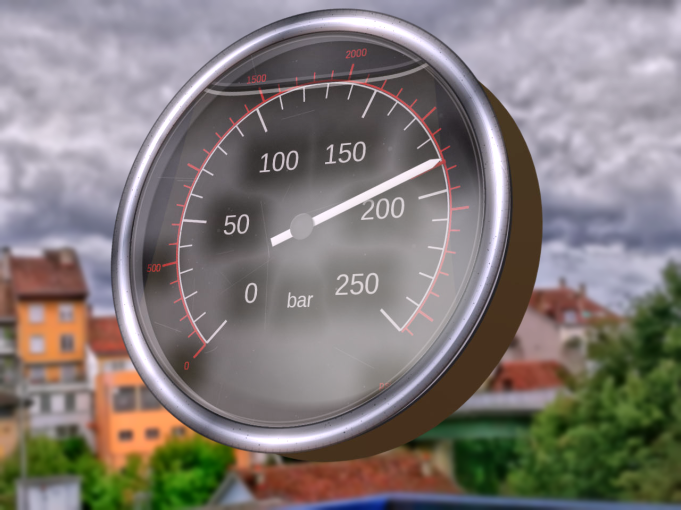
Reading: 190
